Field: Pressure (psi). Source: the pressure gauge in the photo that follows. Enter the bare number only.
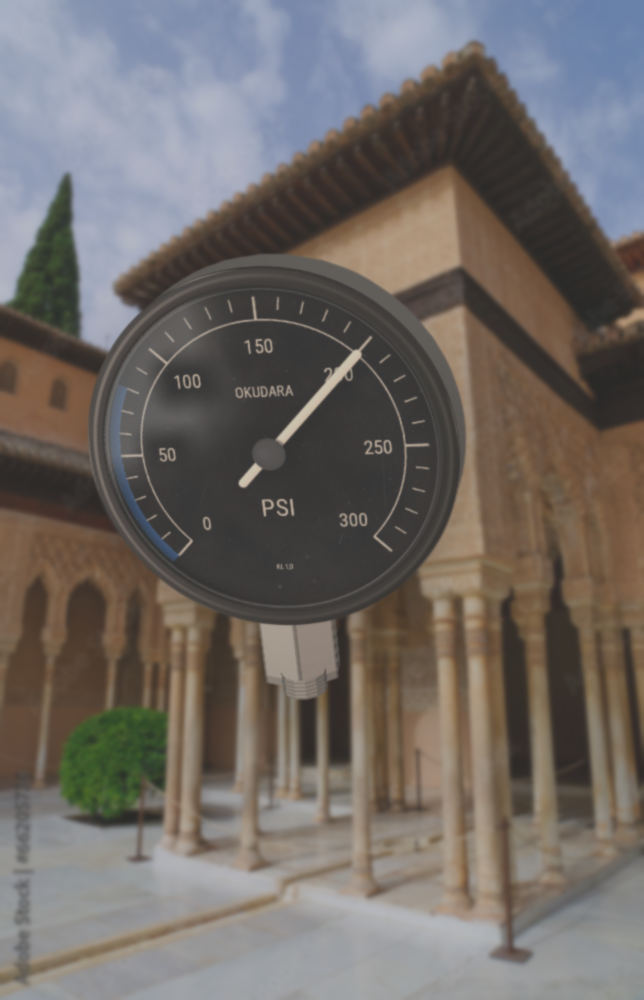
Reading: 200
